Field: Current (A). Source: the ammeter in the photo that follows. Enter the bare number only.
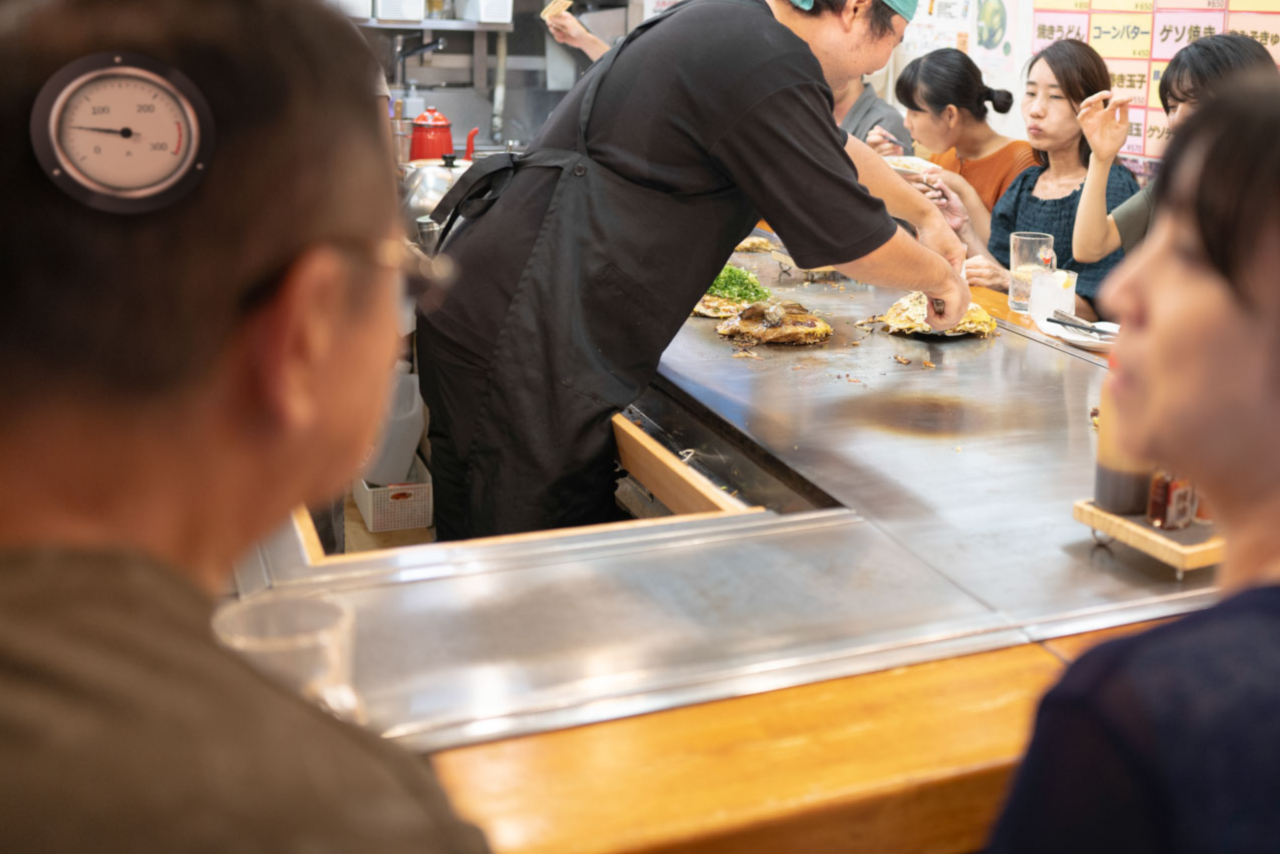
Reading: 50
